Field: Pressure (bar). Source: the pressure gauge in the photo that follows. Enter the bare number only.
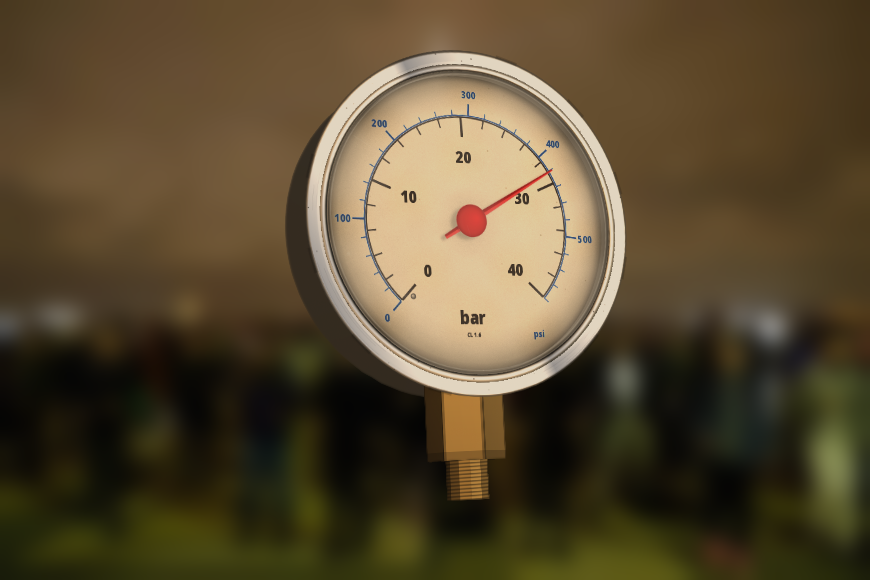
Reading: 29
